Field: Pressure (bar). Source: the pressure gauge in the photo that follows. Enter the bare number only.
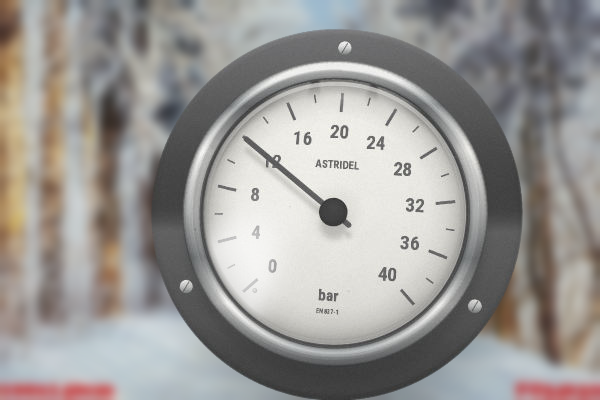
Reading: 12
